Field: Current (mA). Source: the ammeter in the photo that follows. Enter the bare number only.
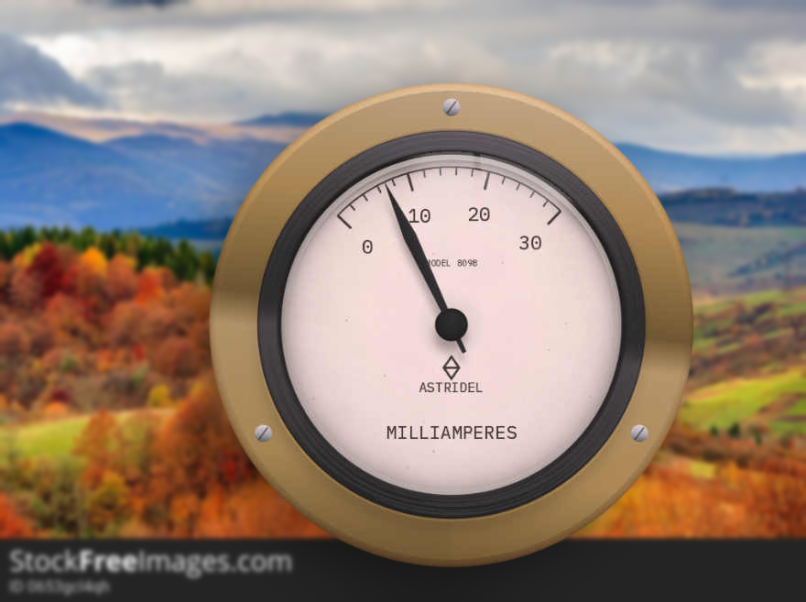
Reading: 7
